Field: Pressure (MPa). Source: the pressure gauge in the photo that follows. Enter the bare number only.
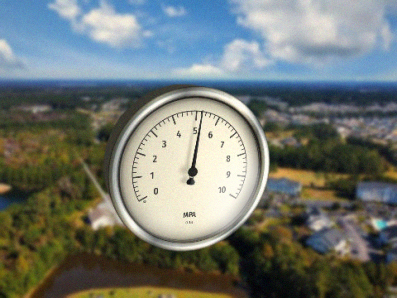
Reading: 5.2
